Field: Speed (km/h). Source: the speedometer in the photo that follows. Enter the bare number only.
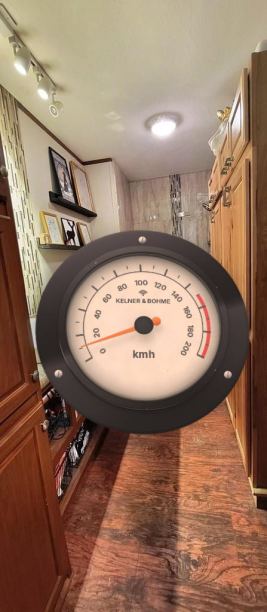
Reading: 10
